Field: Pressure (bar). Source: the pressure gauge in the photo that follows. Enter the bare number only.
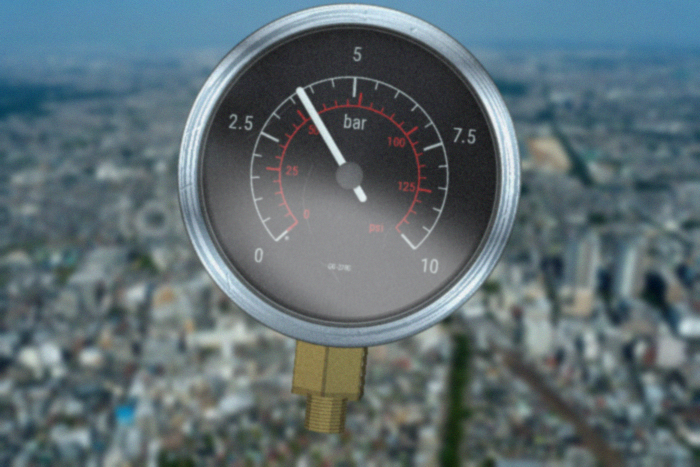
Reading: 3.75
